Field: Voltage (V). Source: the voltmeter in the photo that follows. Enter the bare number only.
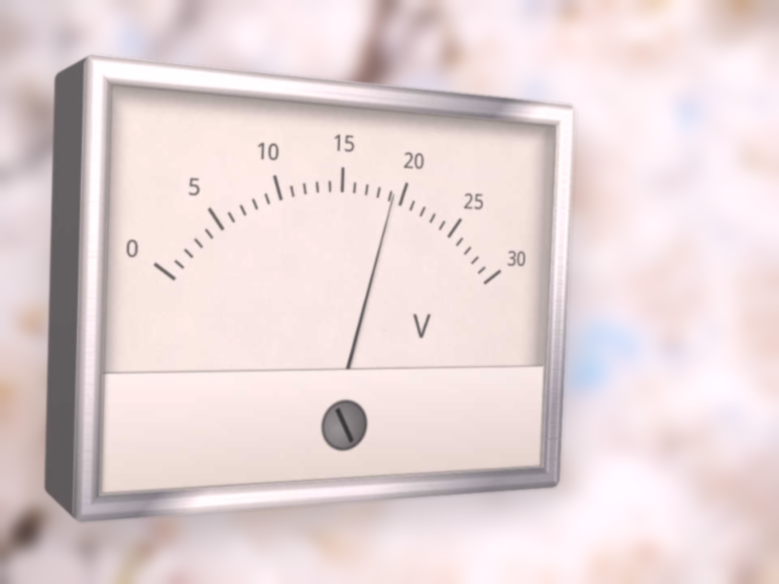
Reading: 19
